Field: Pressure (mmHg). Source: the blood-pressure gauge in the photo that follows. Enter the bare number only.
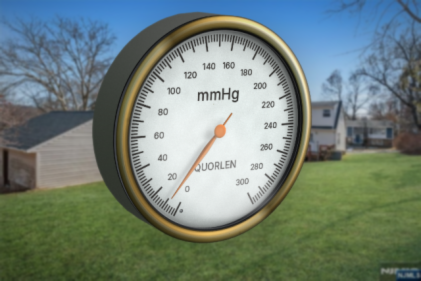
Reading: 10
